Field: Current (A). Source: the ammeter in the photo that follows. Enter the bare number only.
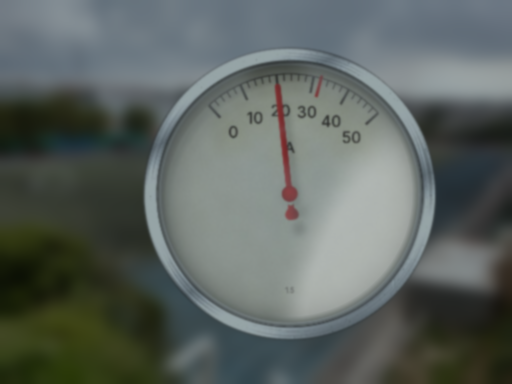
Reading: 20
